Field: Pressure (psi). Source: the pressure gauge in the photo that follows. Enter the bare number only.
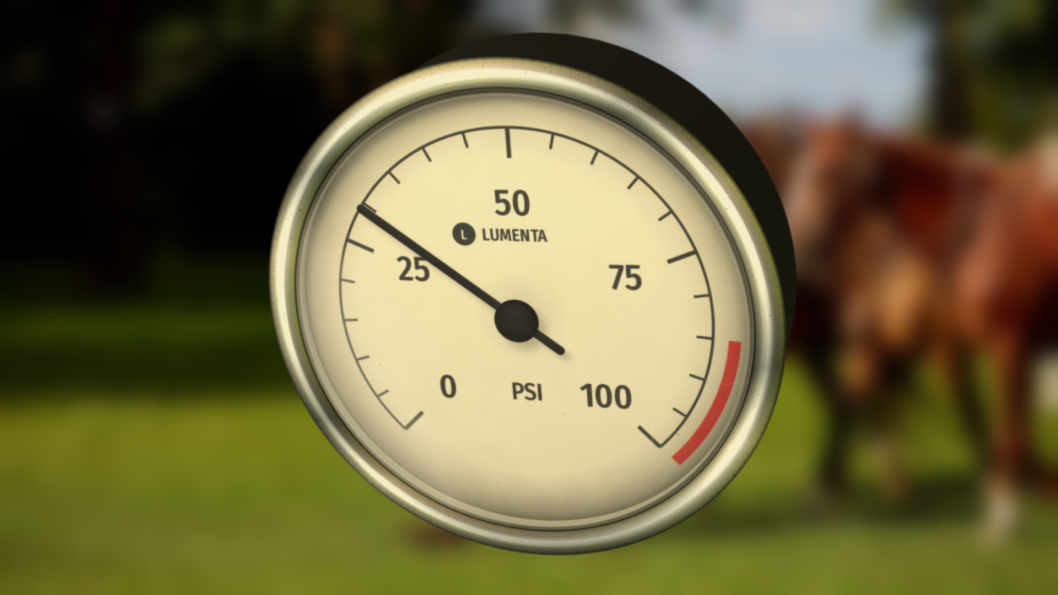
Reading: 30
